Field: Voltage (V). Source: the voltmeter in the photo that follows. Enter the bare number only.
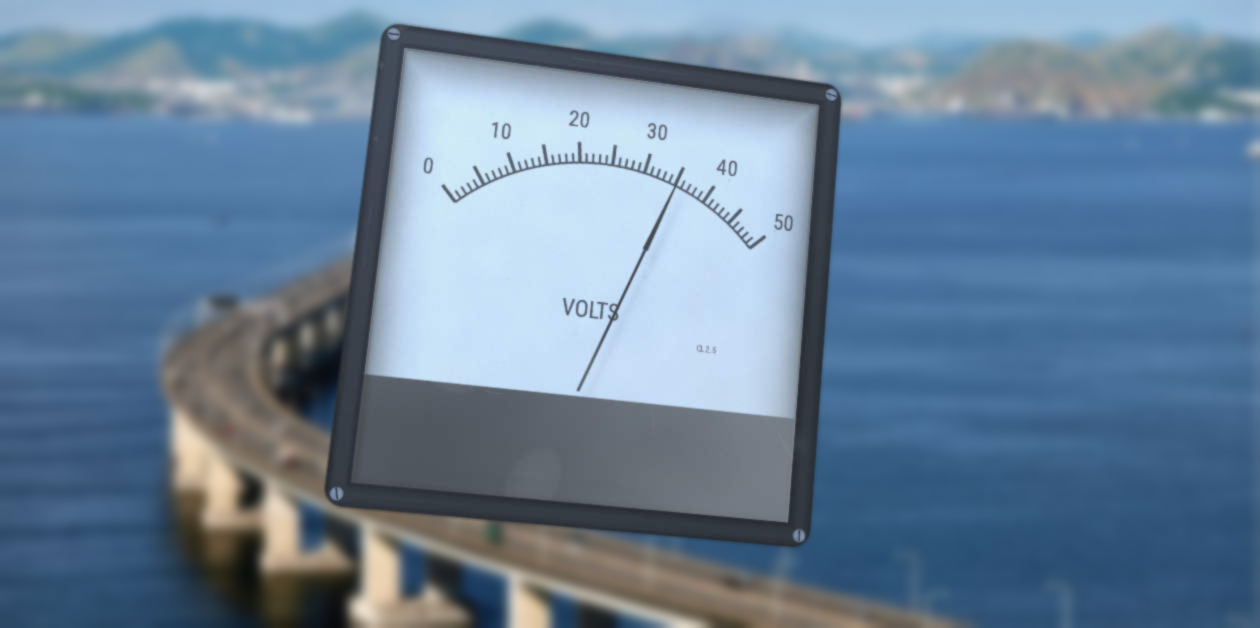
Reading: 35
